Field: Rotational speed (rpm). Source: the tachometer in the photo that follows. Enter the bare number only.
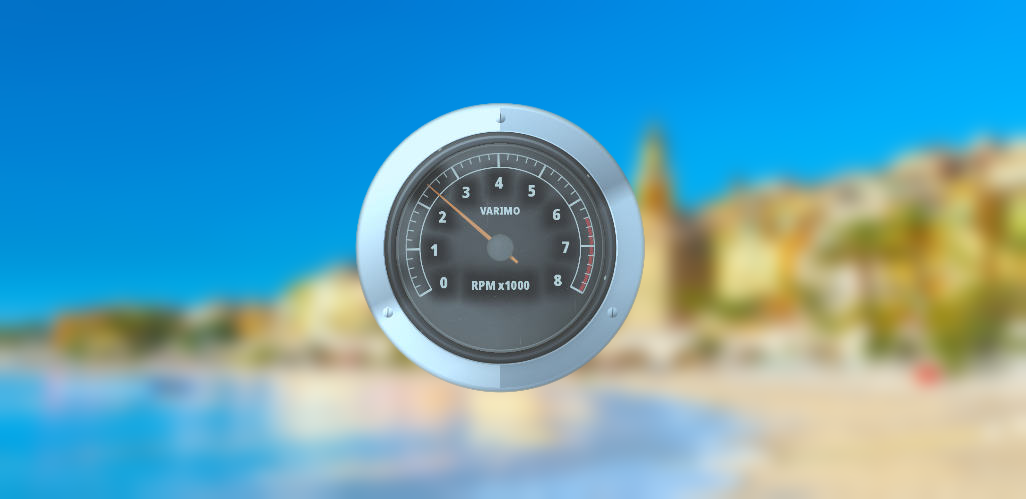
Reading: 2400
